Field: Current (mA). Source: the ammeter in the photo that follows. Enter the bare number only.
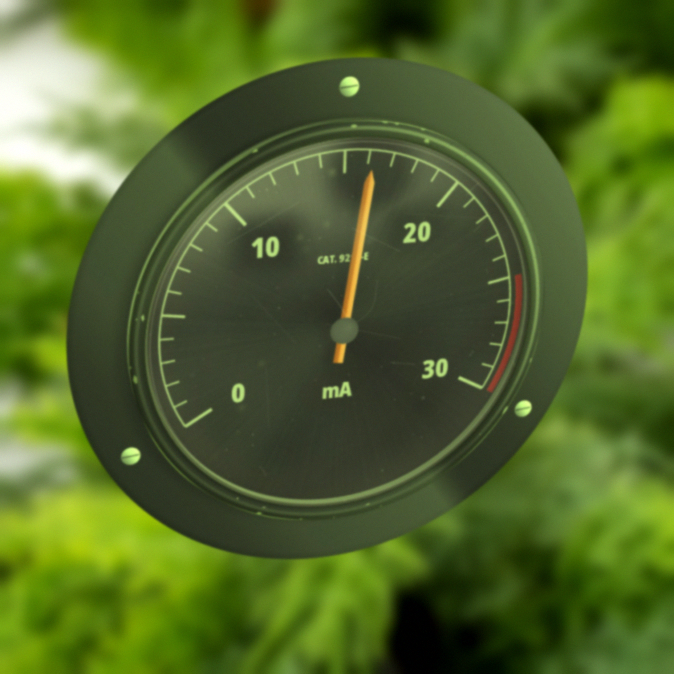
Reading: 16
